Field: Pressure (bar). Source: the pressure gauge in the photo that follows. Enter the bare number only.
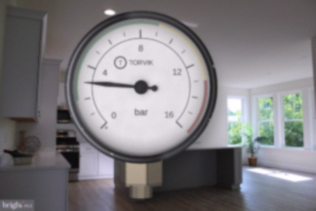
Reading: 3
